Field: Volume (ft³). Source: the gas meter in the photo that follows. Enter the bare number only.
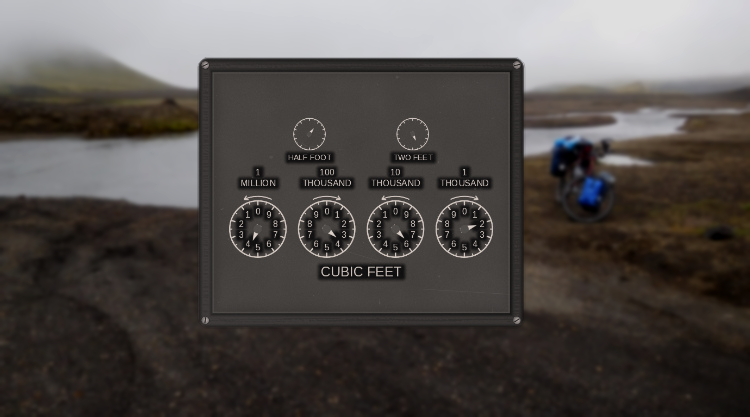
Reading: 436200
